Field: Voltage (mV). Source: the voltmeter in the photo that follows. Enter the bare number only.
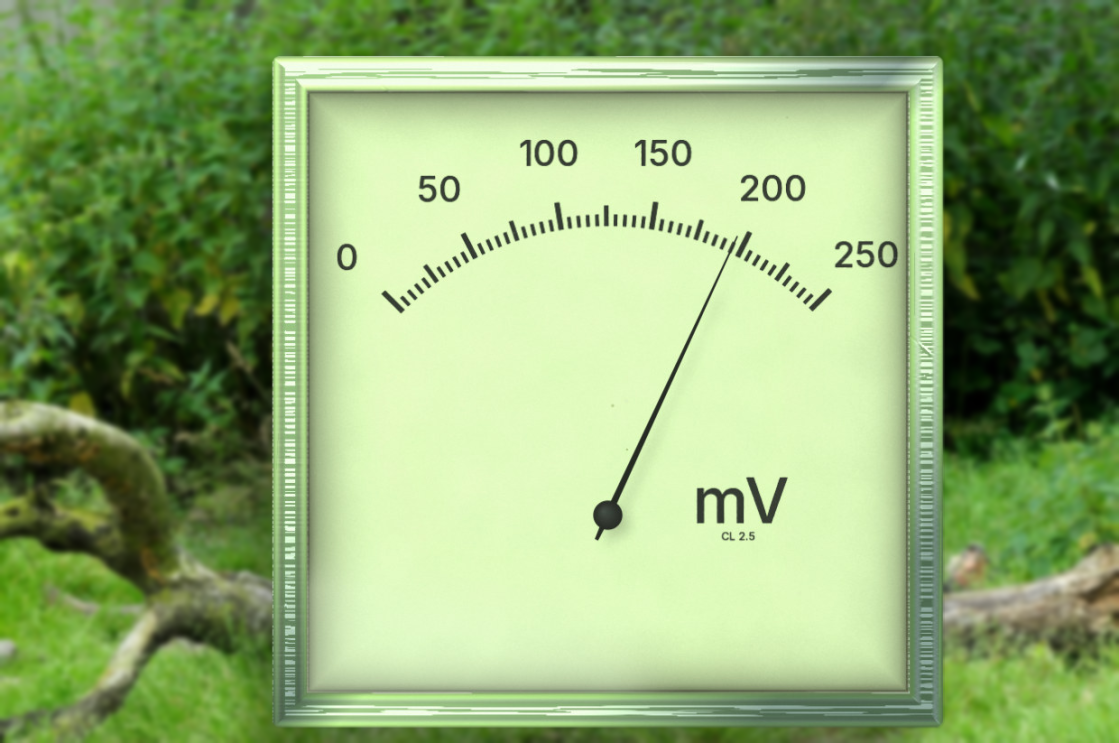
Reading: 195
